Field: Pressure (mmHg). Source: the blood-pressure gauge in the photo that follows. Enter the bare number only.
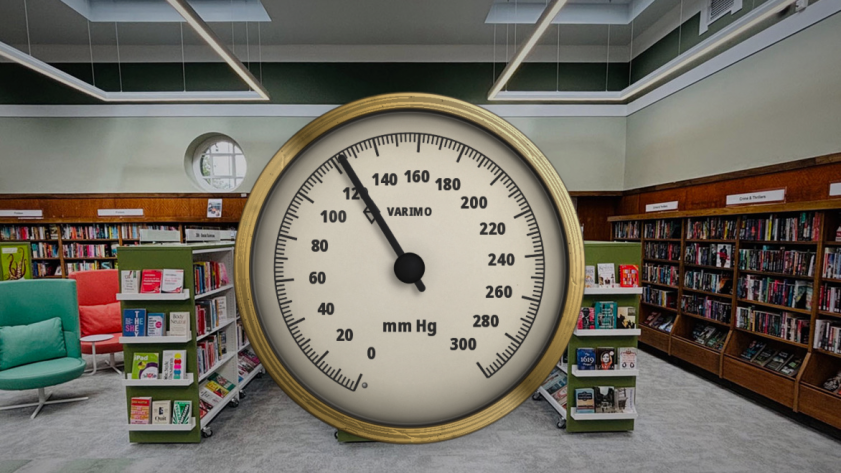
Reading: 124
